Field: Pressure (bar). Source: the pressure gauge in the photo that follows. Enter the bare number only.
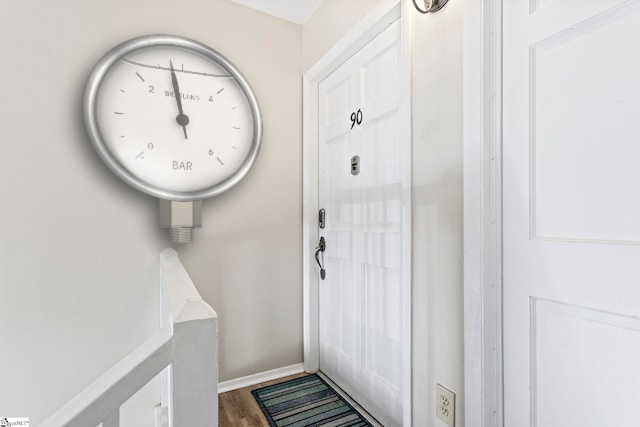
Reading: 2.75
